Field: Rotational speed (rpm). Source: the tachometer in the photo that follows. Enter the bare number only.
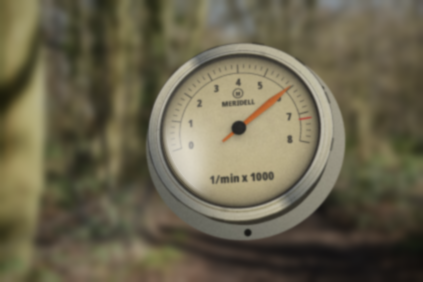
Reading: 6000
